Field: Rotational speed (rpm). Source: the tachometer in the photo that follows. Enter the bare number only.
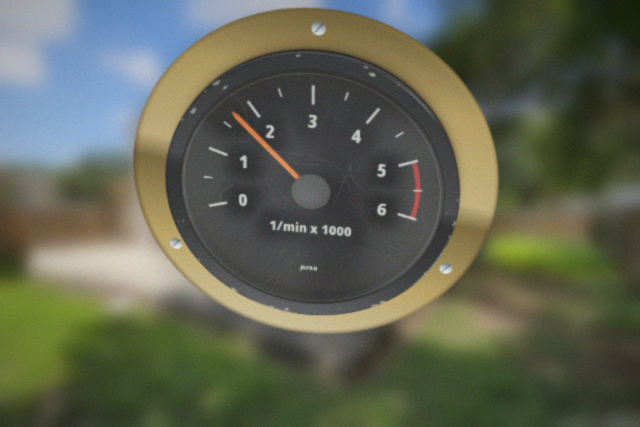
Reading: 1750
